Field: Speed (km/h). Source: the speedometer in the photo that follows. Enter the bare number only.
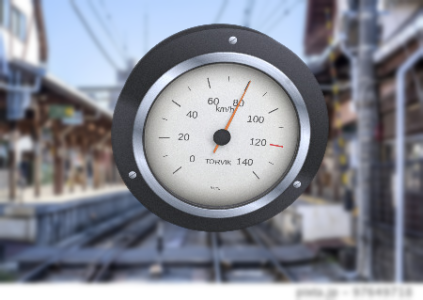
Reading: 80
